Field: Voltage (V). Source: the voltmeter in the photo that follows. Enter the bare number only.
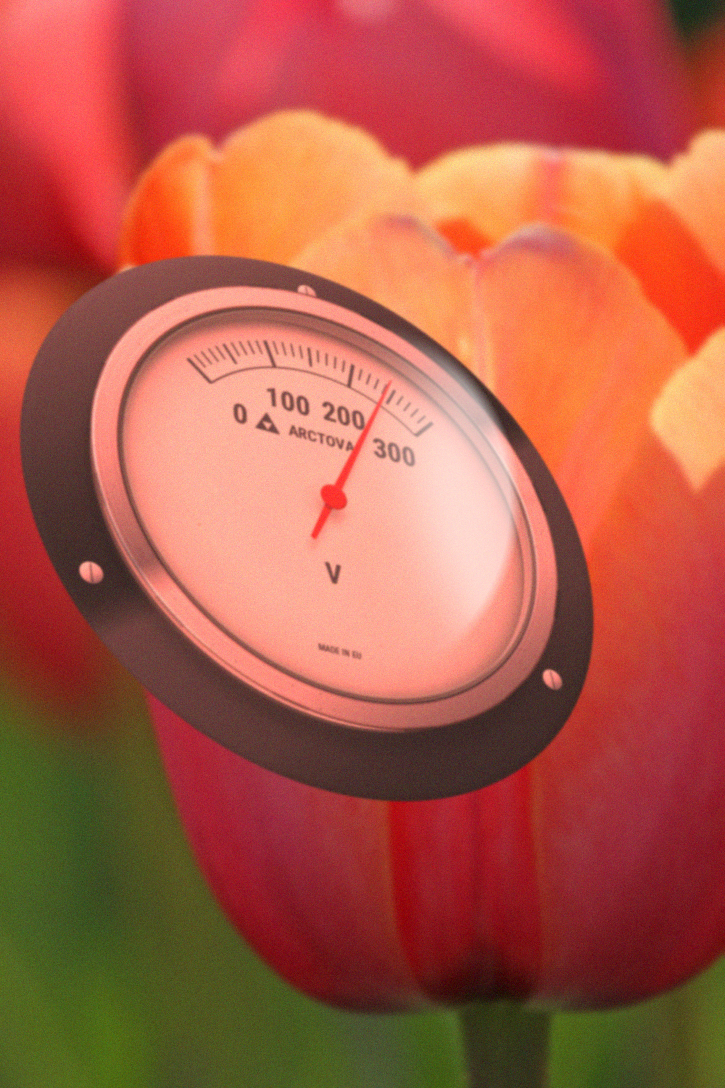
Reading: 240
